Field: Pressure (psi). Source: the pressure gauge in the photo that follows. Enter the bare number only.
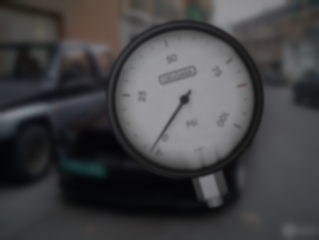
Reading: 2.5
